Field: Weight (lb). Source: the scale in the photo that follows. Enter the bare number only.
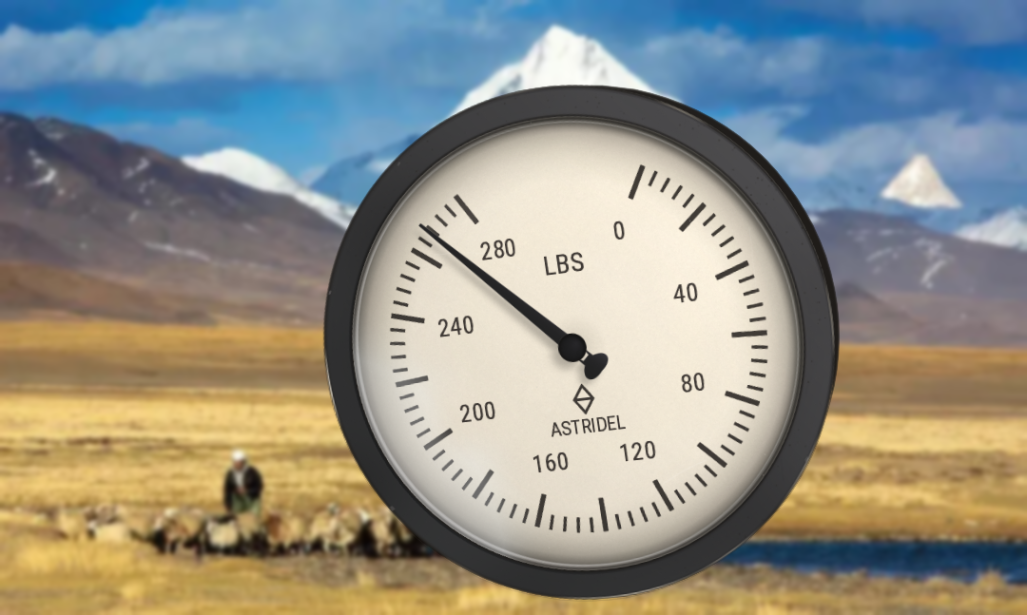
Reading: 268
